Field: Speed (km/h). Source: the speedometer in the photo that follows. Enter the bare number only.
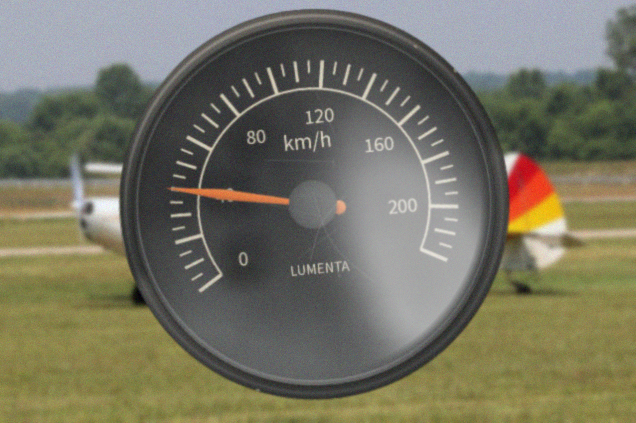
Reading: 40
